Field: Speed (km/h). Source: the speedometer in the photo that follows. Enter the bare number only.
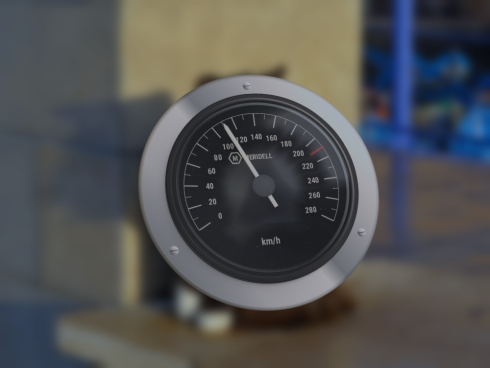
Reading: 110
